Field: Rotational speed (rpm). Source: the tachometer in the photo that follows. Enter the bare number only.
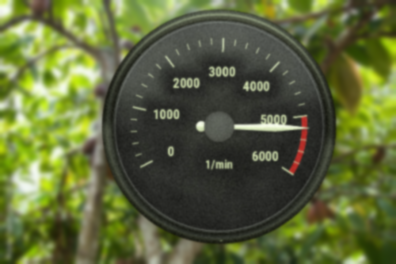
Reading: 5200
